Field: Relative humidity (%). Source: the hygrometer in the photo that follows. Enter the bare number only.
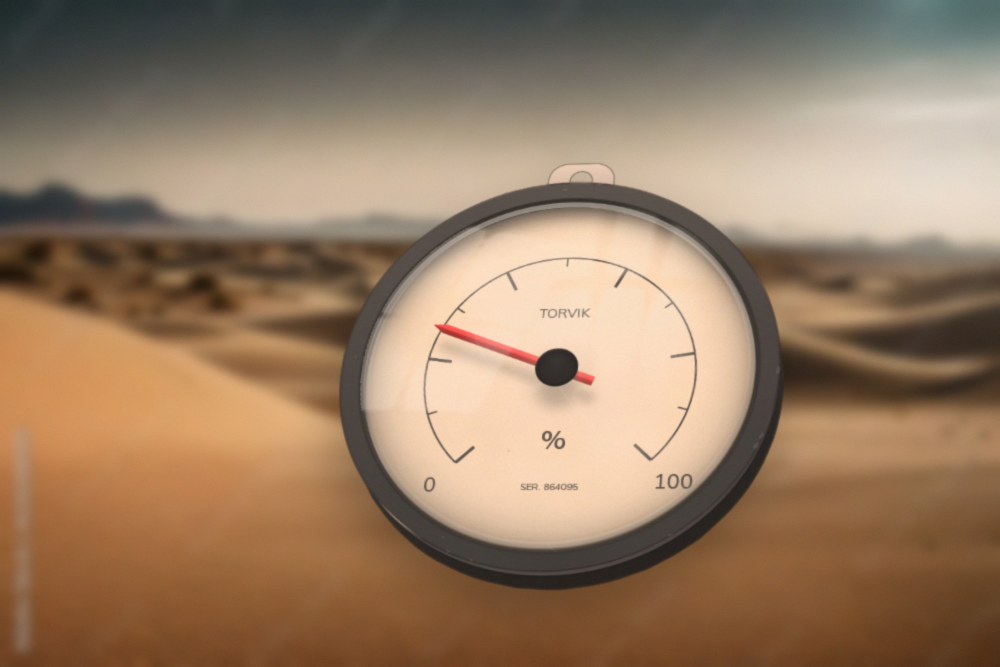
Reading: 25
